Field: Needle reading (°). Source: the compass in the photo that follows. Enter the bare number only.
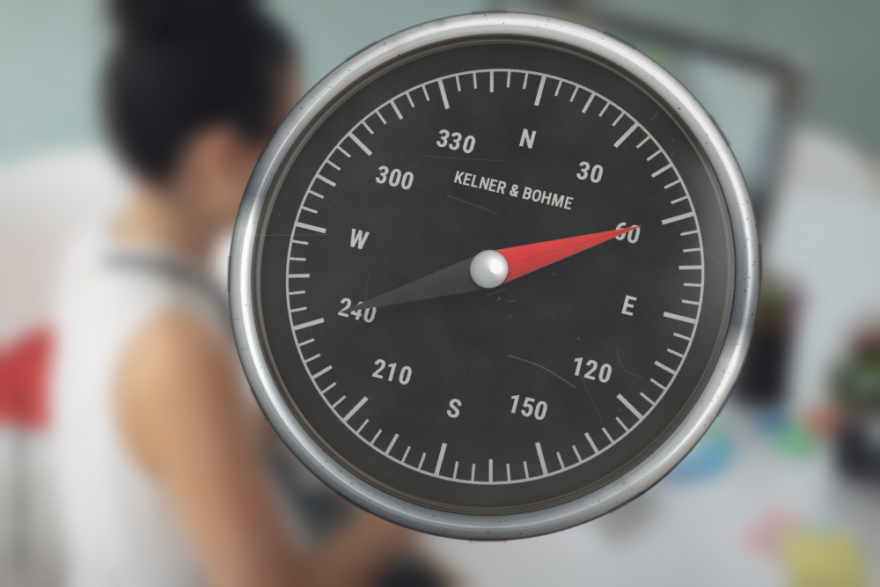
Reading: 60
